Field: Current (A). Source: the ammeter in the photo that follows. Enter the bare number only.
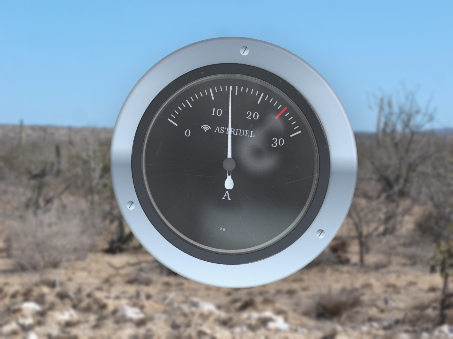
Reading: 14
